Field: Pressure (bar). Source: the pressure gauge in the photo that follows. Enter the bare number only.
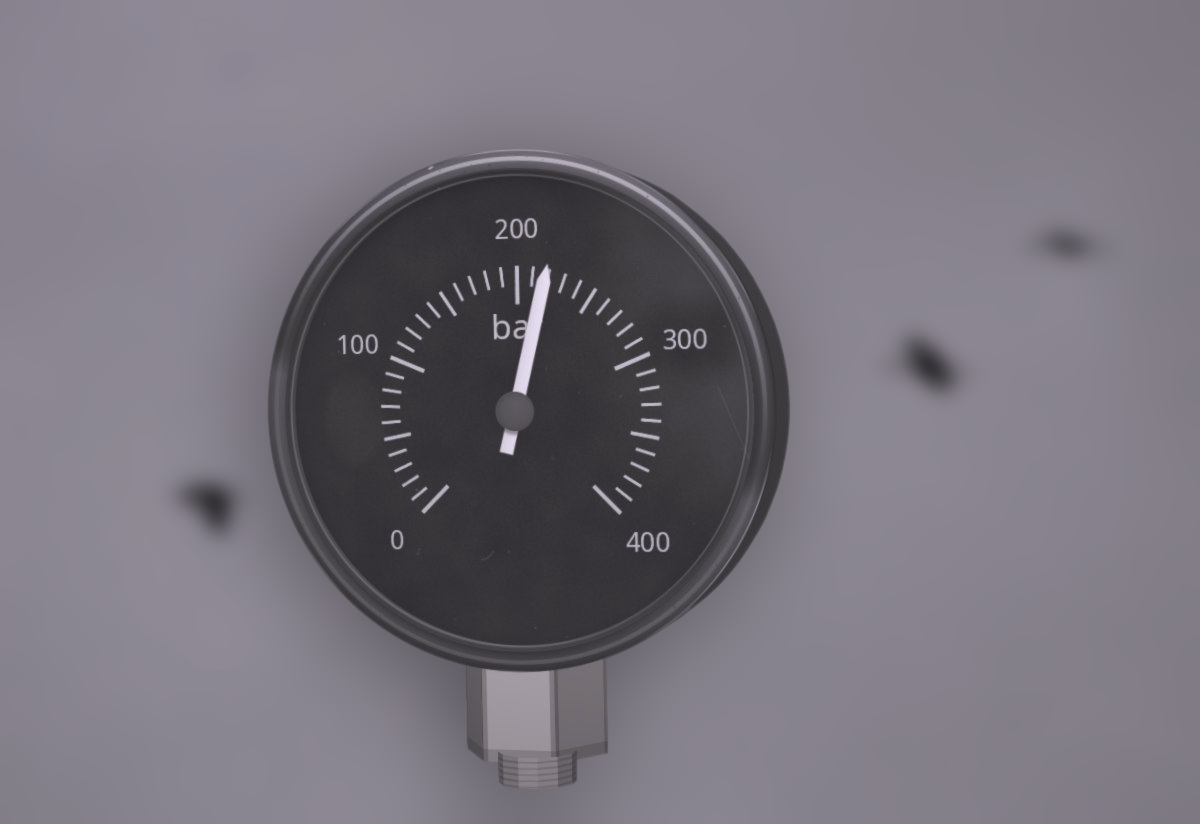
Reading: 220
